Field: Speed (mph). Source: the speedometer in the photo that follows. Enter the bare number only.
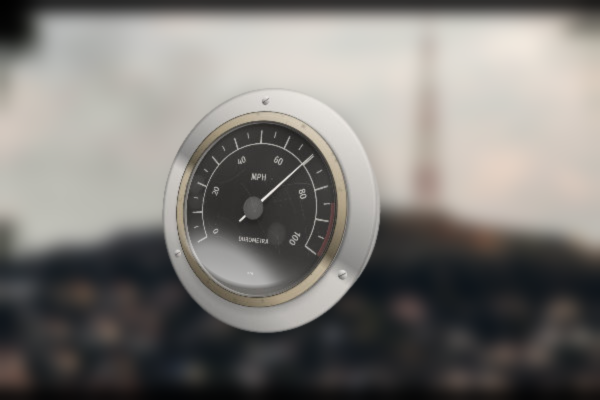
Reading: 70
